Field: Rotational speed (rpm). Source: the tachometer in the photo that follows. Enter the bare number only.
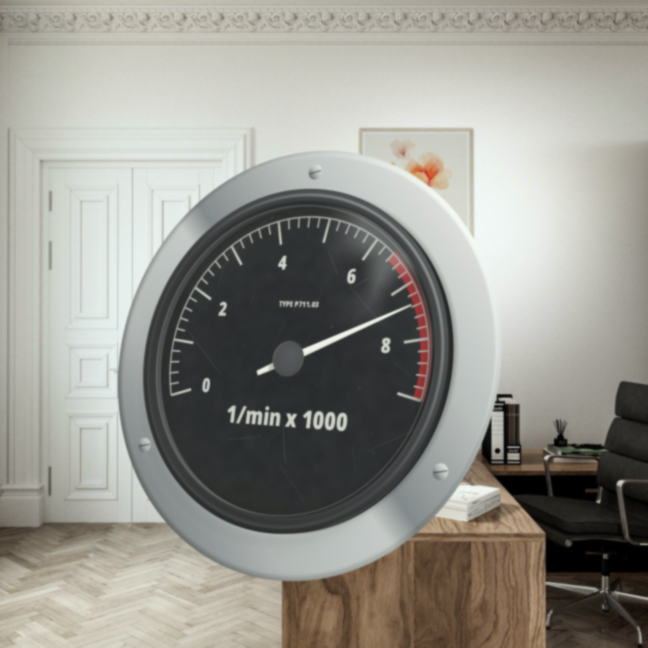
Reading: 7400
